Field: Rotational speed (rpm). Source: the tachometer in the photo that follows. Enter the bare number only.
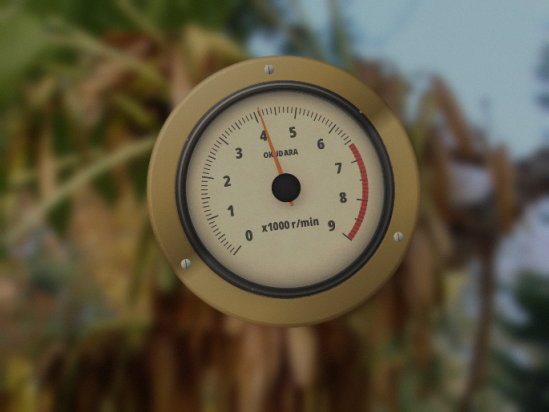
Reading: 4100
